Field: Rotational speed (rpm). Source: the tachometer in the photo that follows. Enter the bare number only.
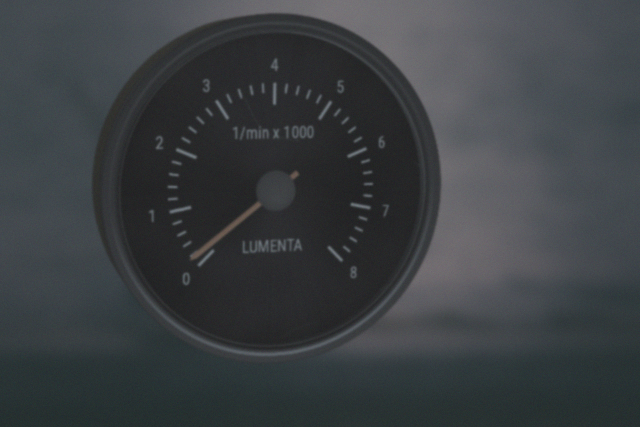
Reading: 200
